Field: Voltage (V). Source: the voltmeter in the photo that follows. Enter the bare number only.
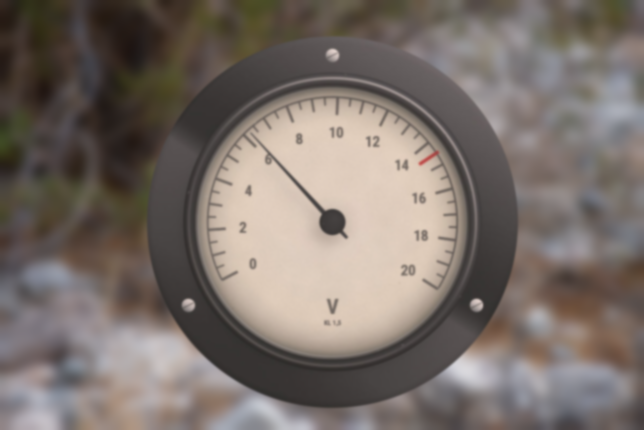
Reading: 6.25
